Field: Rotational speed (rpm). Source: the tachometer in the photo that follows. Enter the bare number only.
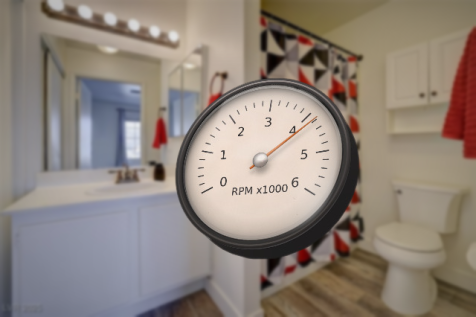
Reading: 4200
